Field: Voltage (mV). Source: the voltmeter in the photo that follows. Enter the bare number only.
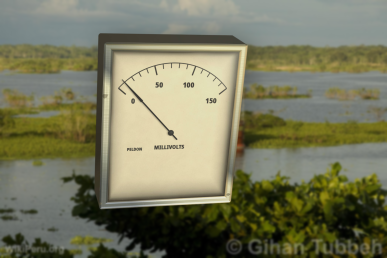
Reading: 10
